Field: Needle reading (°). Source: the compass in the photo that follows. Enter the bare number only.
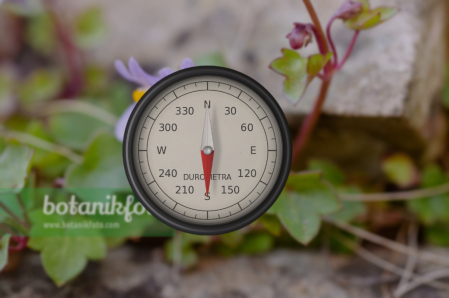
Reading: 180
